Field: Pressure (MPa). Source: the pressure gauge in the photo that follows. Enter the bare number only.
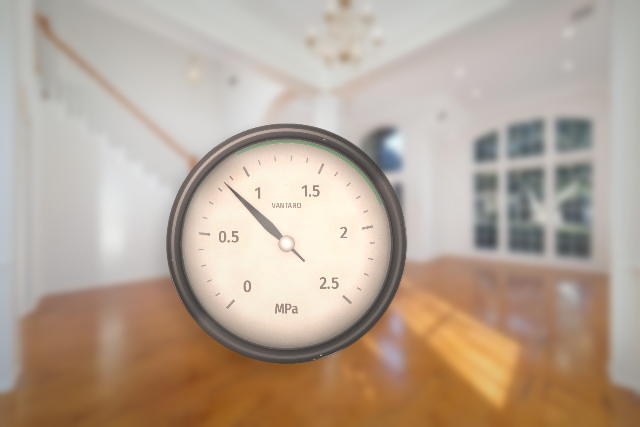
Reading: 0.85
